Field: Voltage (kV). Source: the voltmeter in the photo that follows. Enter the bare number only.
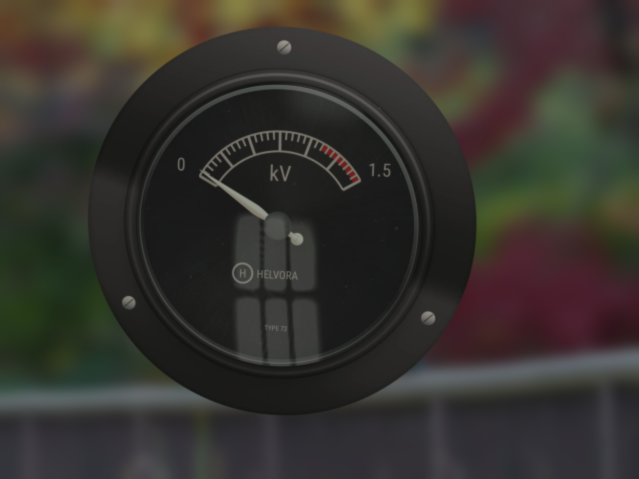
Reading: 0.05
